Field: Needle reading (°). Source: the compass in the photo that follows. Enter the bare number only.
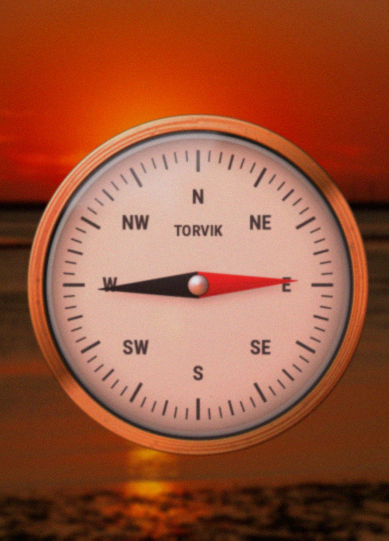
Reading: 87.5
